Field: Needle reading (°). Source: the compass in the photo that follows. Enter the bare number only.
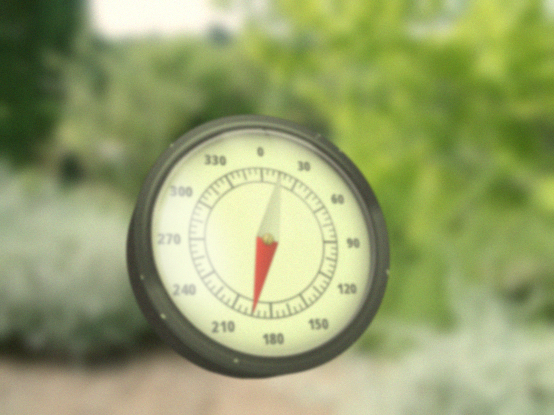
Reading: 195
